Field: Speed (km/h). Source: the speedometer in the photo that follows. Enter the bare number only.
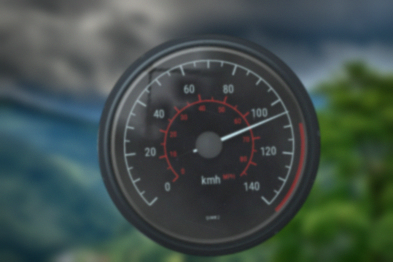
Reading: 105
